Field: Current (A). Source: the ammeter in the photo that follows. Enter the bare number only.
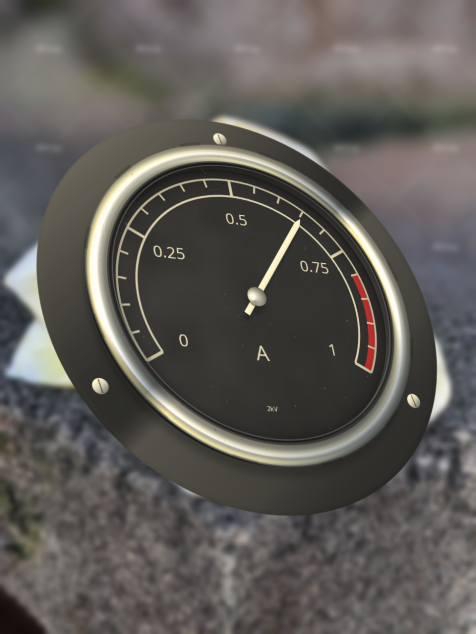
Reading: 0.65
